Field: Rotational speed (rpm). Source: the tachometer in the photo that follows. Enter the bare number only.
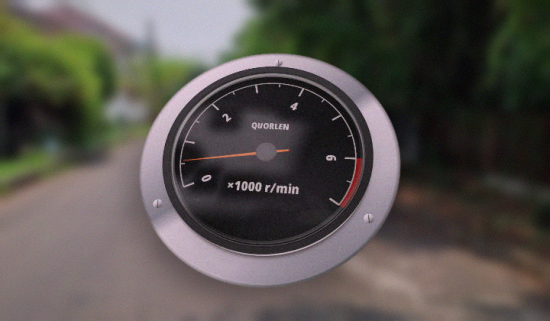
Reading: 500
